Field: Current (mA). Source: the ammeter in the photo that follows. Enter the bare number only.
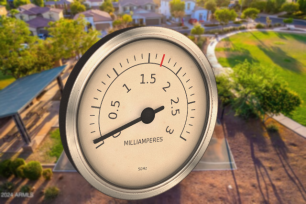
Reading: 0.1
